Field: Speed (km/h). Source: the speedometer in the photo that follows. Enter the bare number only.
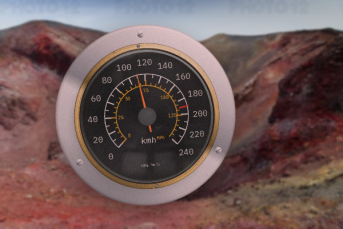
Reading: 110
